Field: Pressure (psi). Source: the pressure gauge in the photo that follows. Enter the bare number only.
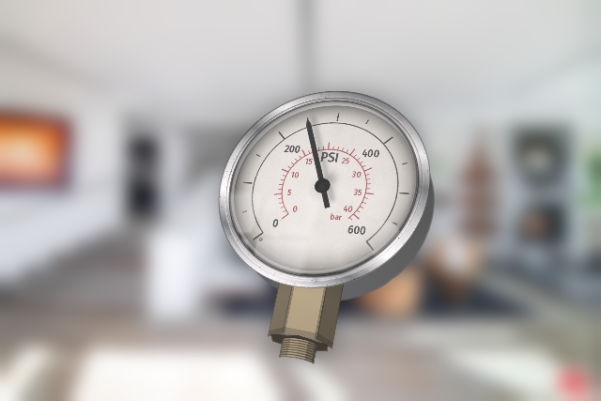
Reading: 250
